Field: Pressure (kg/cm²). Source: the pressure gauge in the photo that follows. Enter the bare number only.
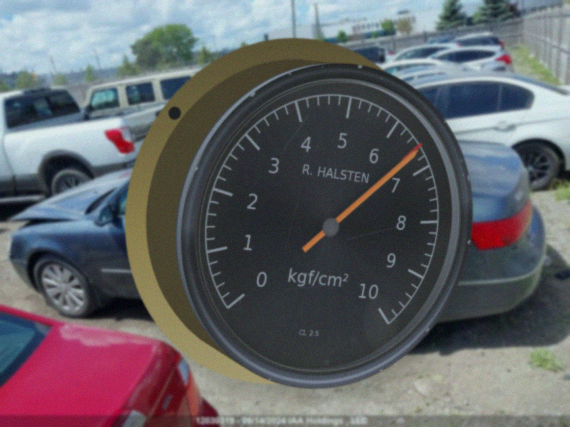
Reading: 6.6
